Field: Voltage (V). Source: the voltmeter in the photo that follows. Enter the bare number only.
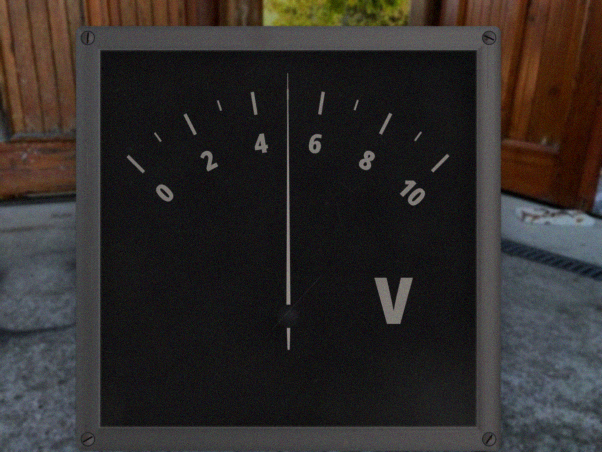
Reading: 5
